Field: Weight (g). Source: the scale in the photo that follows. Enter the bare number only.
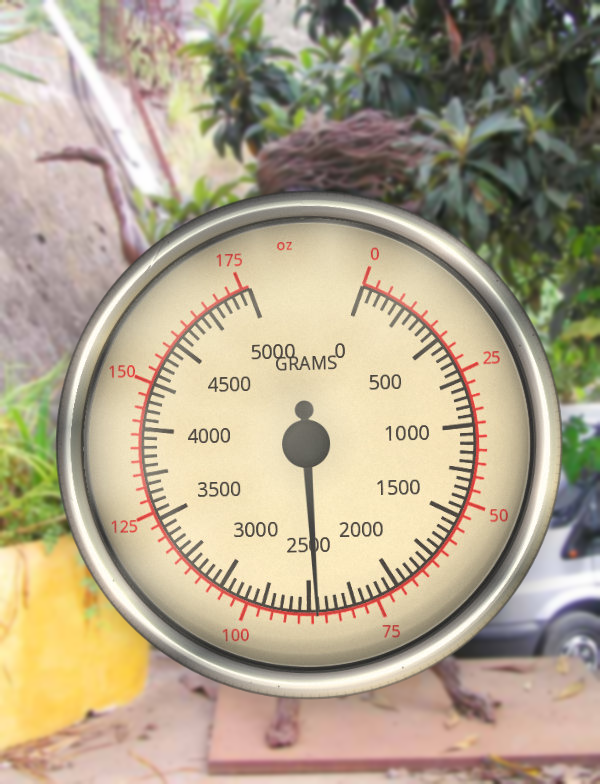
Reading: 2450
